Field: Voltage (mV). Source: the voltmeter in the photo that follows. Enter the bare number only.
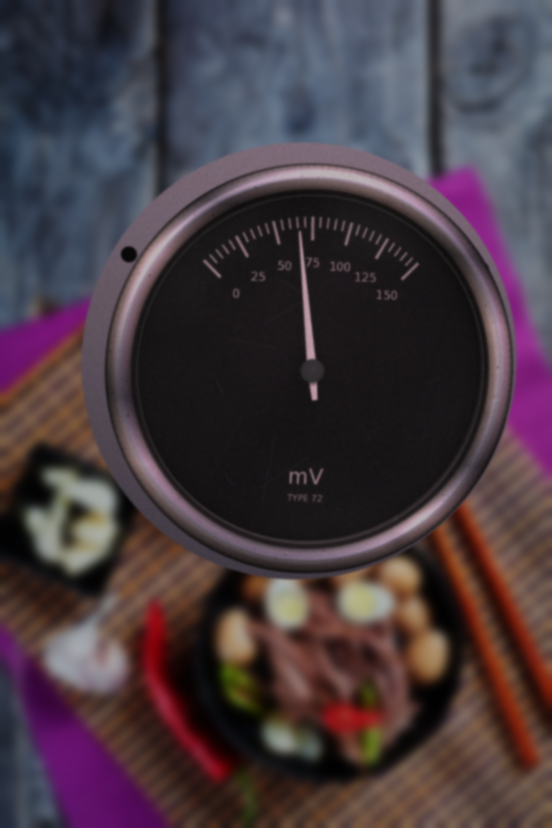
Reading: 65
